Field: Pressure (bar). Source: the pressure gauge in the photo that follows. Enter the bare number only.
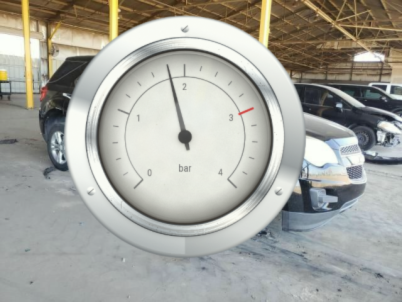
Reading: 1.8
